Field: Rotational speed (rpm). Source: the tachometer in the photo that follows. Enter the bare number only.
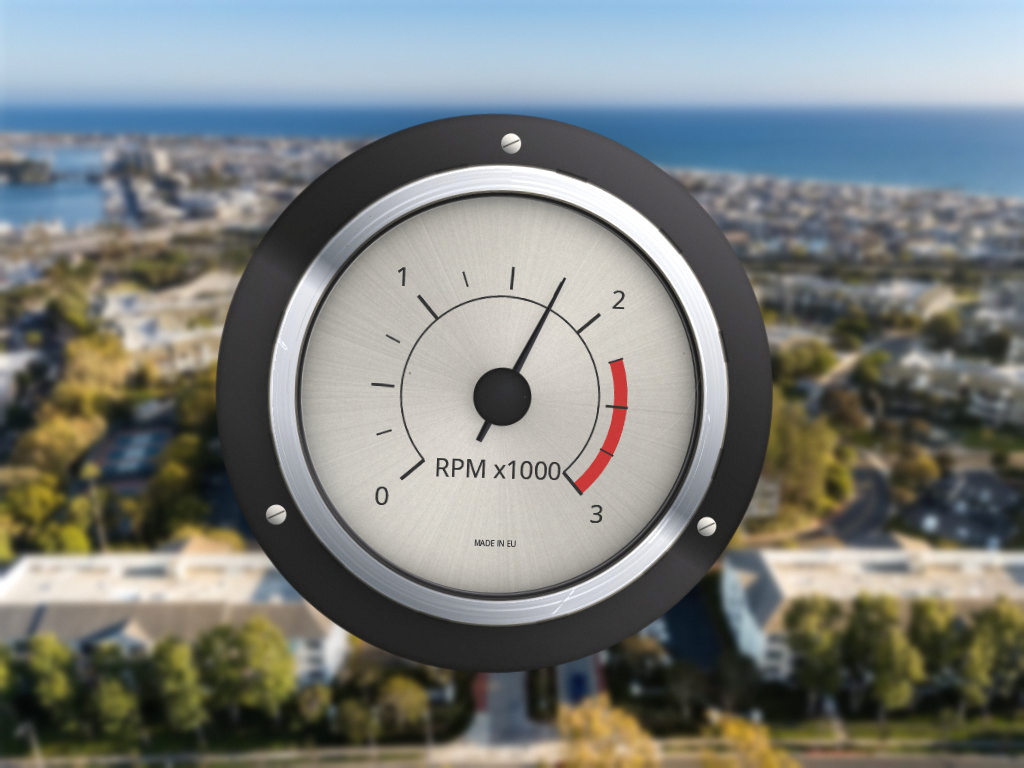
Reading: 1750
